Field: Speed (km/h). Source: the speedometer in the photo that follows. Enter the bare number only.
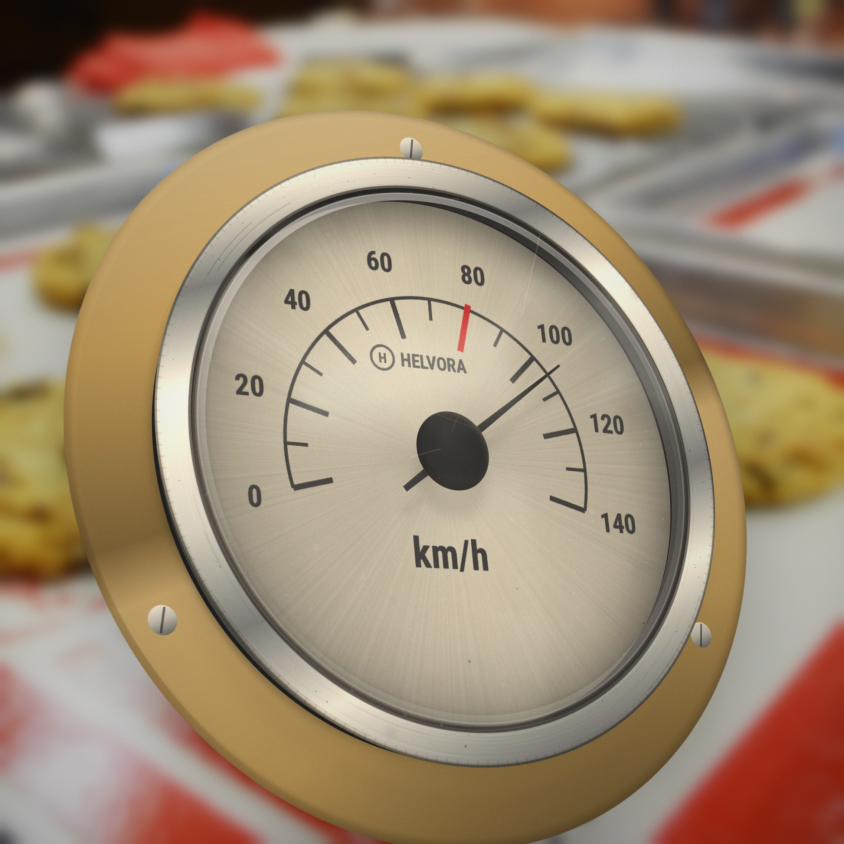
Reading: 105
